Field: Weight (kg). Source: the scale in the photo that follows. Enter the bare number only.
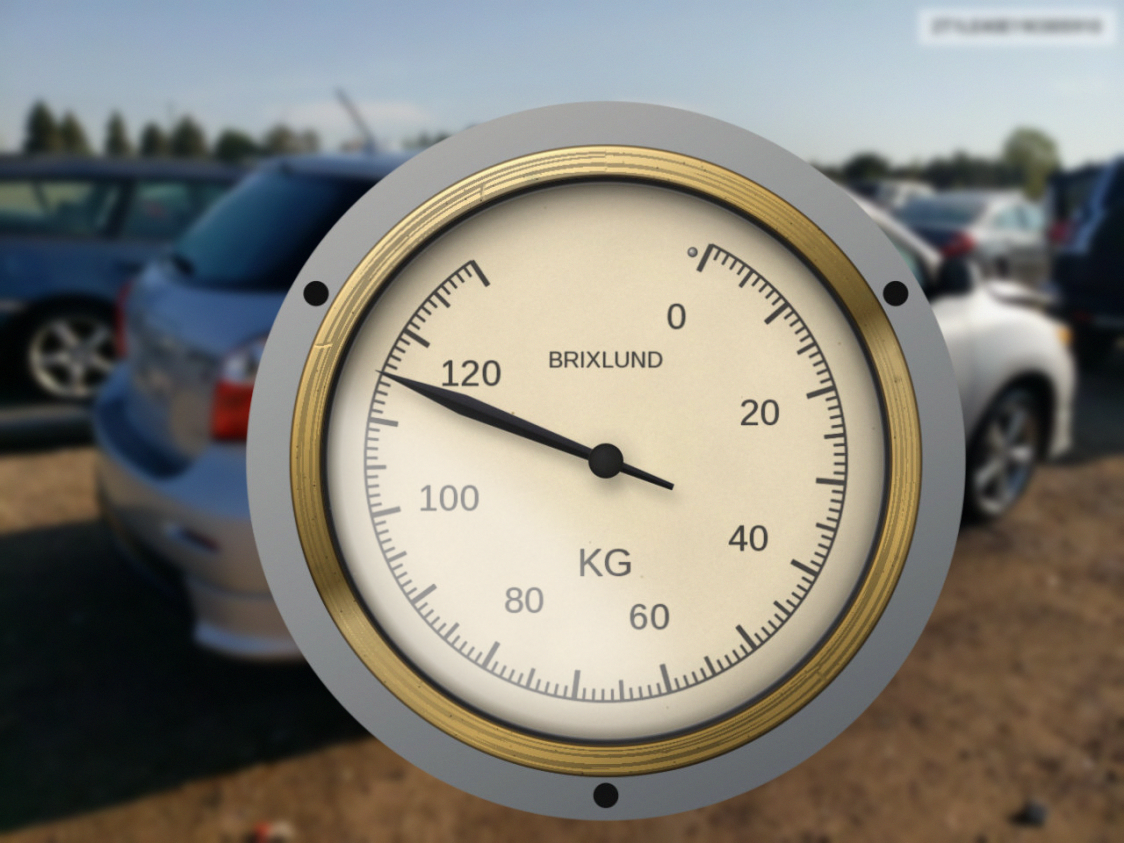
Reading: 115
